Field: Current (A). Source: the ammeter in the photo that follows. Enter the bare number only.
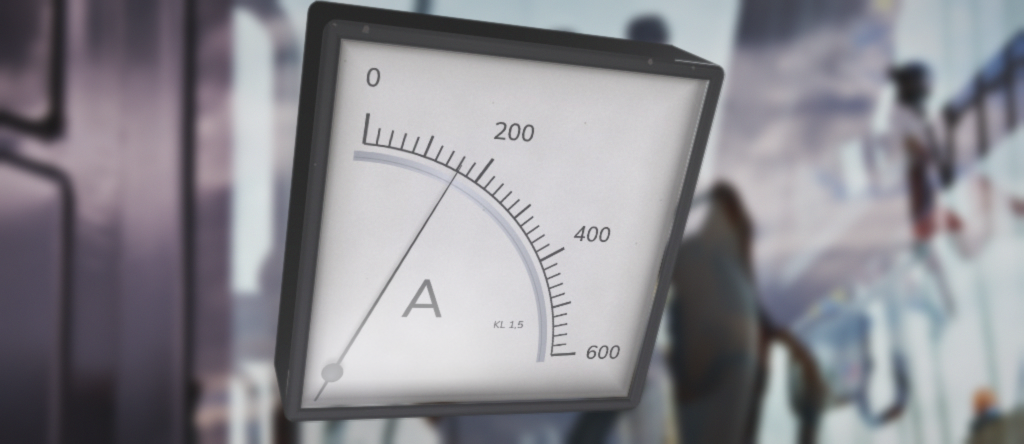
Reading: 160
